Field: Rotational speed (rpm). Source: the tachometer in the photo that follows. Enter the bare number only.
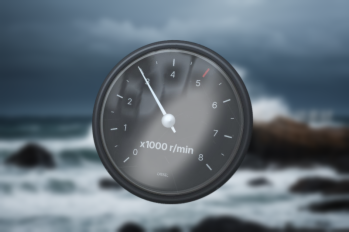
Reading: 3000
